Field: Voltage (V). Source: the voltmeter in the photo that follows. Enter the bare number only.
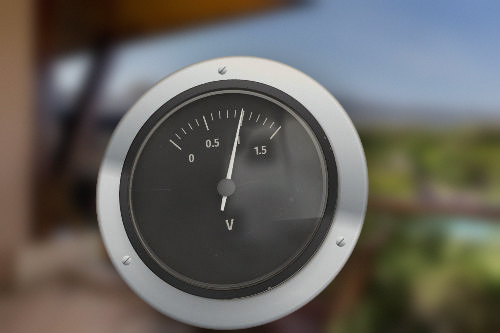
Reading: 1
